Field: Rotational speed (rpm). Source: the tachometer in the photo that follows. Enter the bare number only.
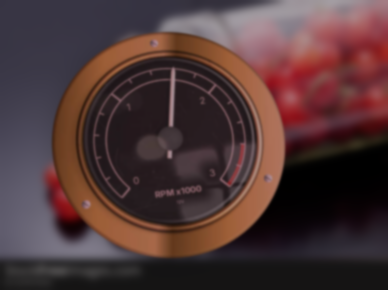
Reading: 1600
